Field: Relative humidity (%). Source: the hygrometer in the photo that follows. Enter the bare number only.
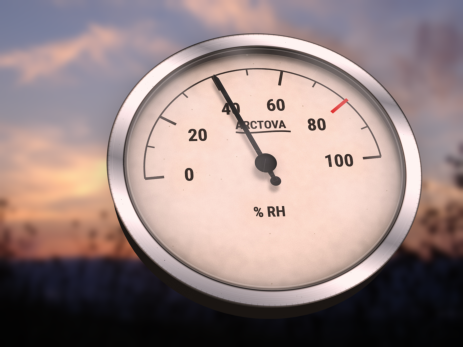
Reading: 40
